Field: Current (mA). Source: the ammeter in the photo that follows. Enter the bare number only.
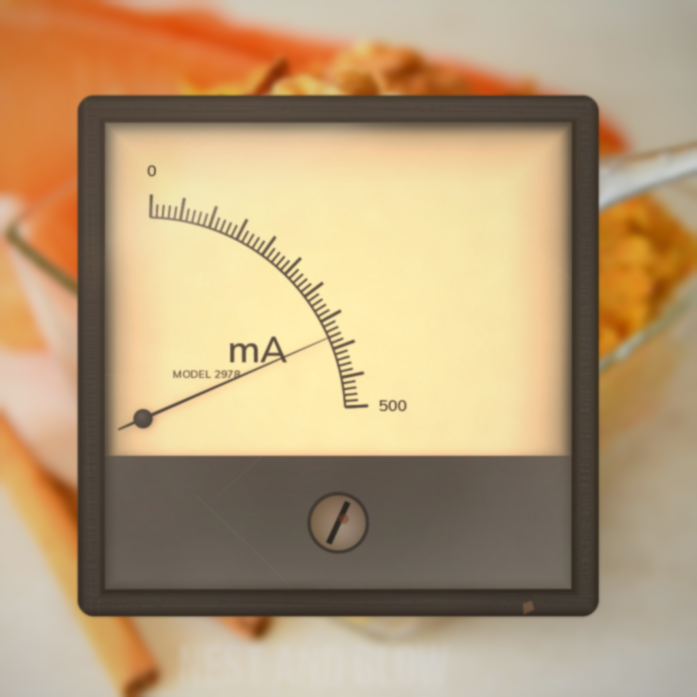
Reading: 380
